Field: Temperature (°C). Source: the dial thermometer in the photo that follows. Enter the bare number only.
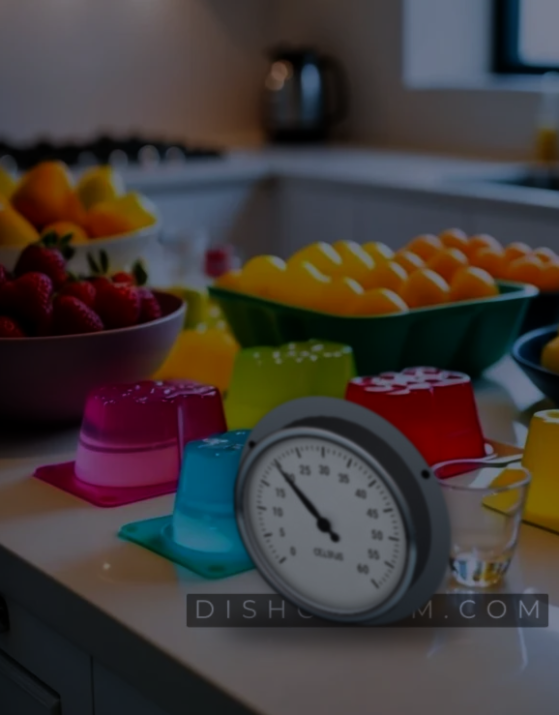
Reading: 20
